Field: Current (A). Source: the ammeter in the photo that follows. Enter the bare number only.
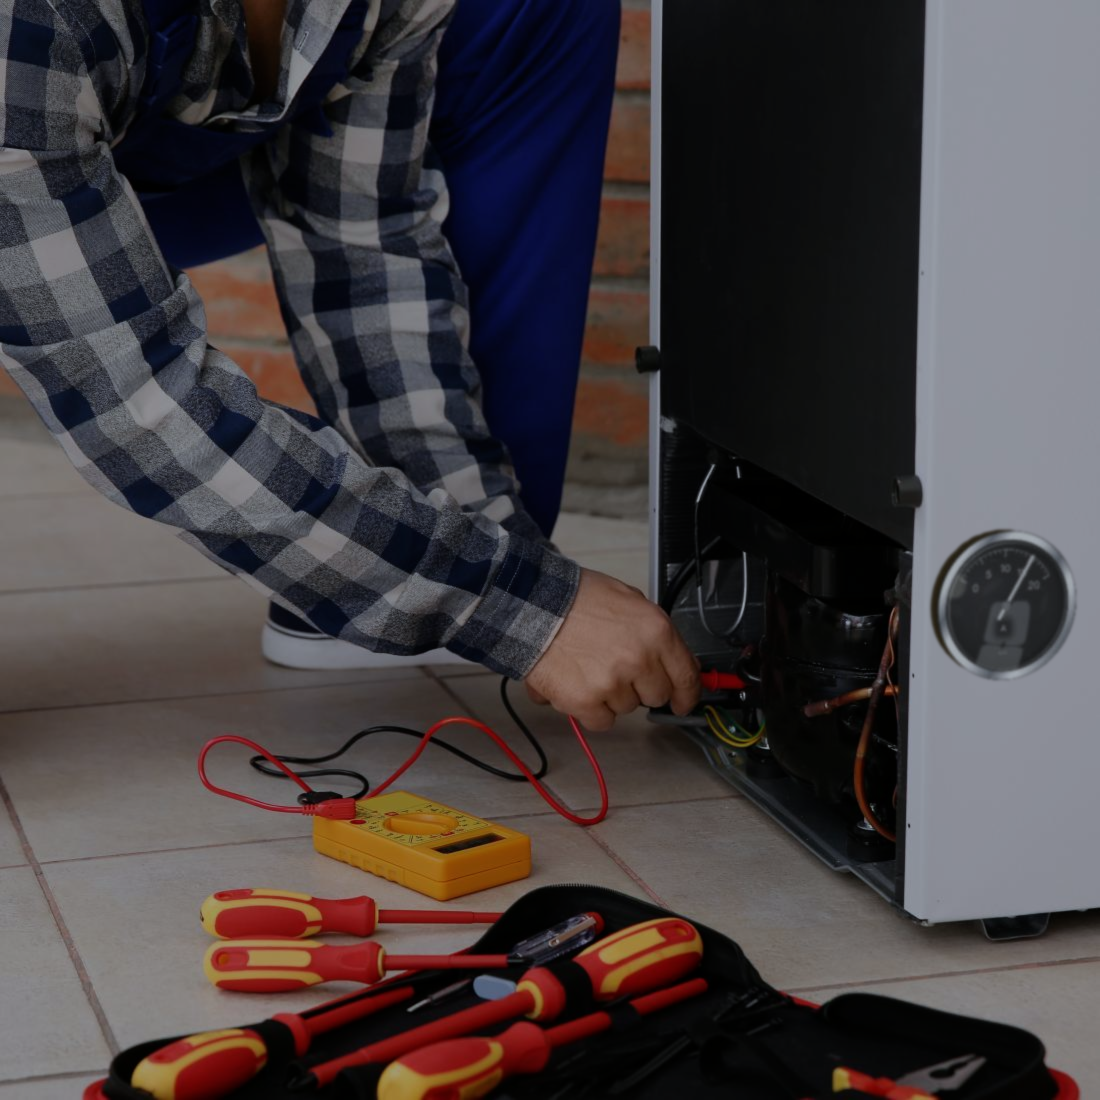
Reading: 15
